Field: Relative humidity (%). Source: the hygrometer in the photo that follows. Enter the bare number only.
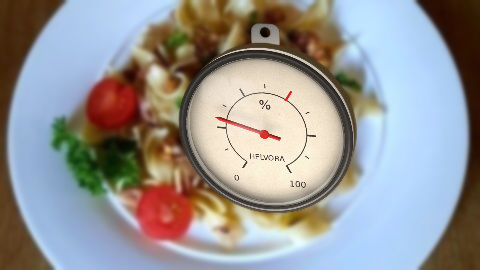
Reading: 25
